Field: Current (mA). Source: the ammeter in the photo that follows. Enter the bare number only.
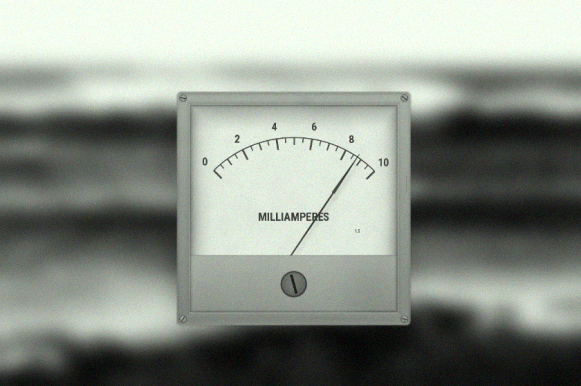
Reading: 8.75
